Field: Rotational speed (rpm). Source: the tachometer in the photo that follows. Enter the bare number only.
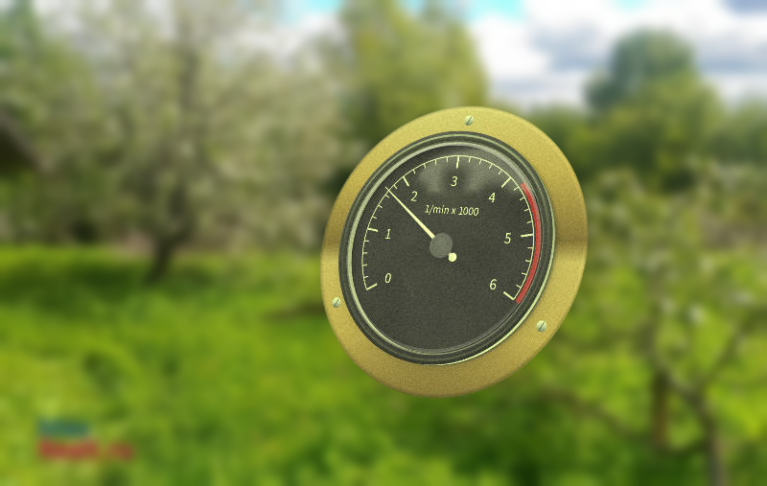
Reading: 1700
